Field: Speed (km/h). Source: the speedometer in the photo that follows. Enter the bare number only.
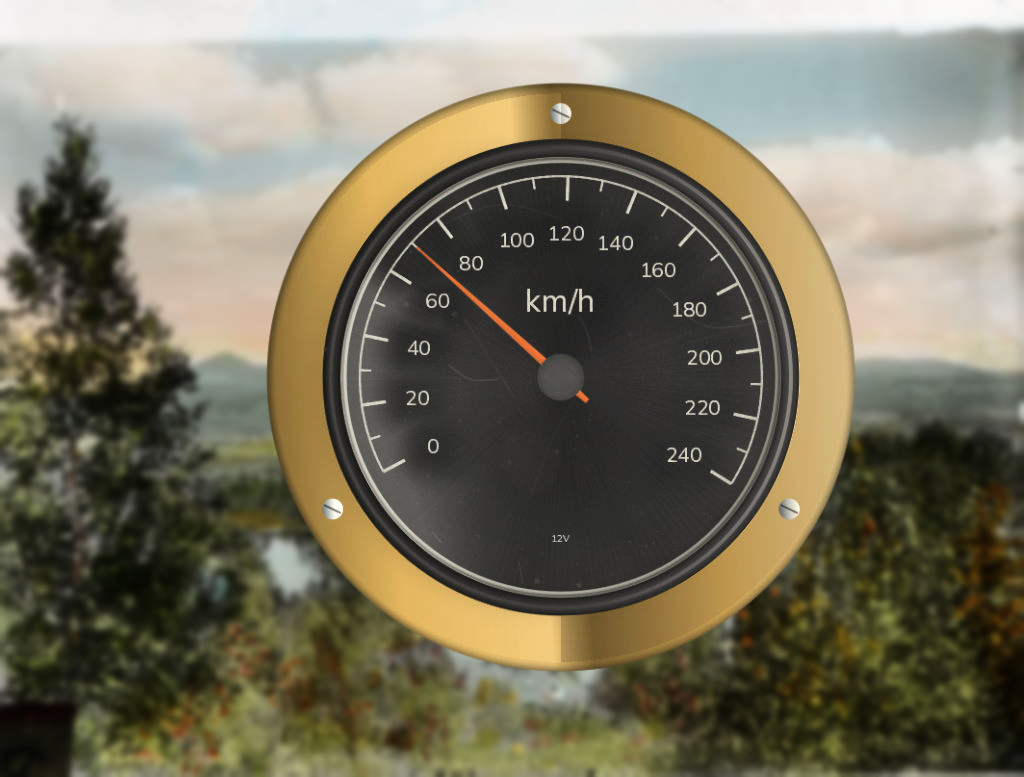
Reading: 70
